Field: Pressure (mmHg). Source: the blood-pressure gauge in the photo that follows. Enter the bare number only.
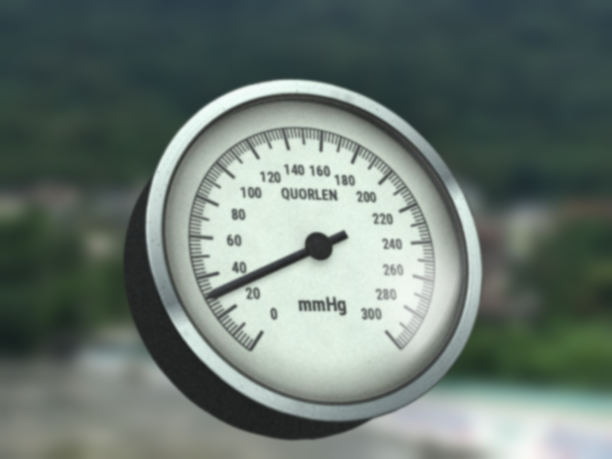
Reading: 30
